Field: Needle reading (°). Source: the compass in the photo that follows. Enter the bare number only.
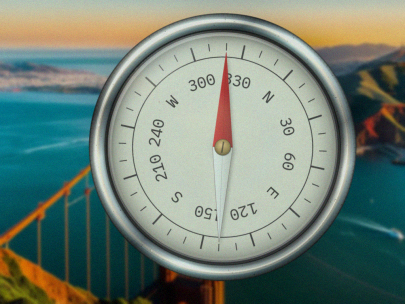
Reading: 320
